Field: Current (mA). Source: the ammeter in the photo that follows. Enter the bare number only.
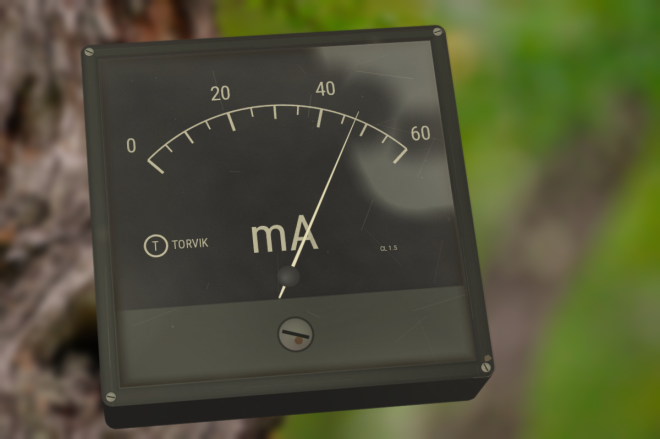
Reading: 47.5
